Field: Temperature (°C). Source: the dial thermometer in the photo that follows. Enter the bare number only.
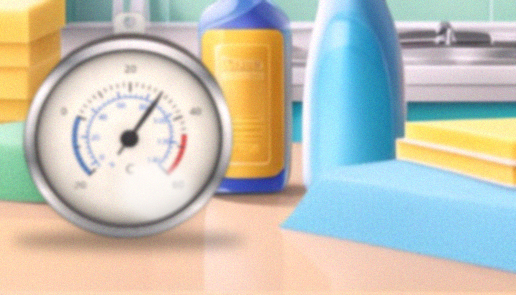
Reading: 30
